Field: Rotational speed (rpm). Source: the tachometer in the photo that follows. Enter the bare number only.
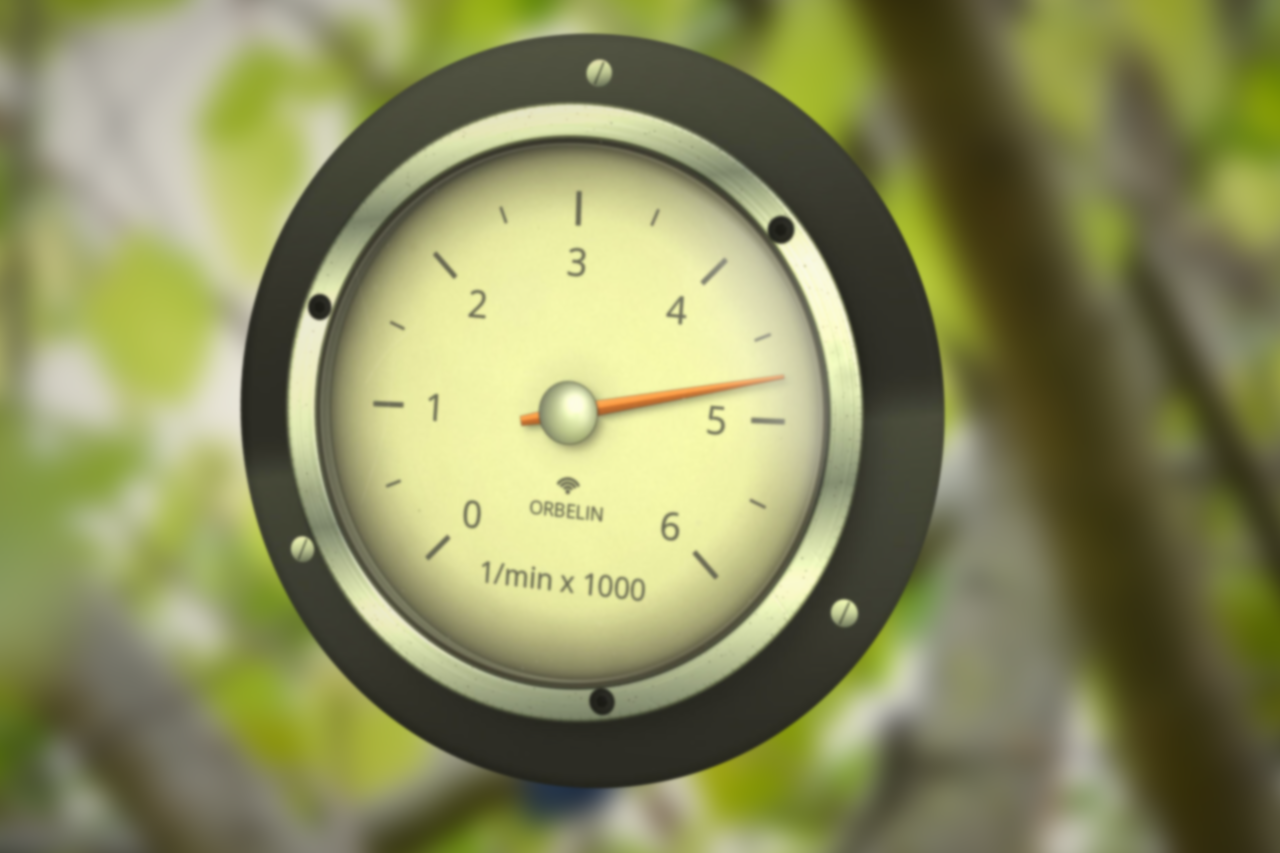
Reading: 4750
